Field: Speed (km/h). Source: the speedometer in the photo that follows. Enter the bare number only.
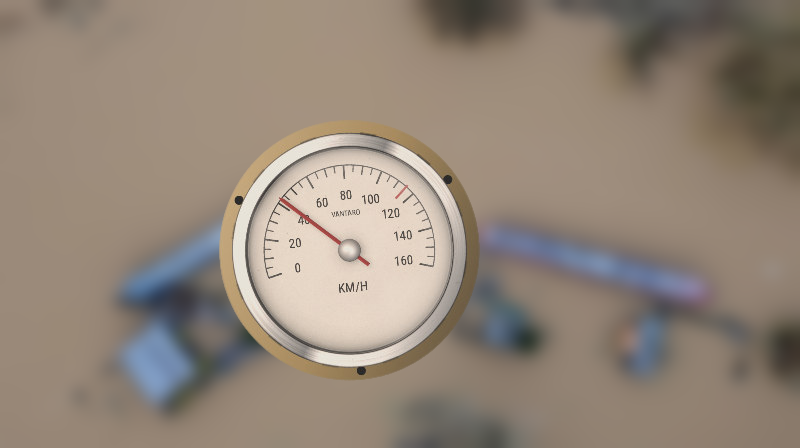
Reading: 42.5
